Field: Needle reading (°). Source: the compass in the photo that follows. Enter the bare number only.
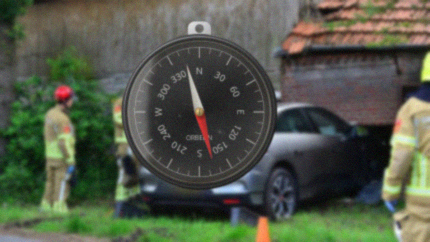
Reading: 165
